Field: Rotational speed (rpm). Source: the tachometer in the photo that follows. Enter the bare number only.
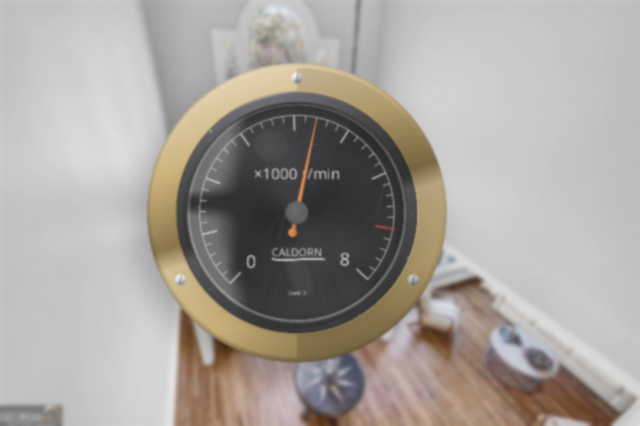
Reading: 4400
